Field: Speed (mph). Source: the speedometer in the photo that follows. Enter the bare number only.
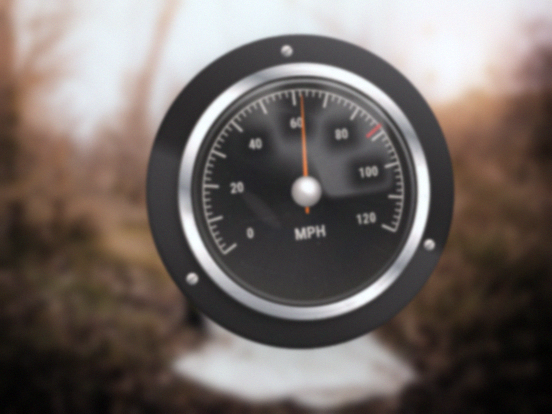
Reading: 62
